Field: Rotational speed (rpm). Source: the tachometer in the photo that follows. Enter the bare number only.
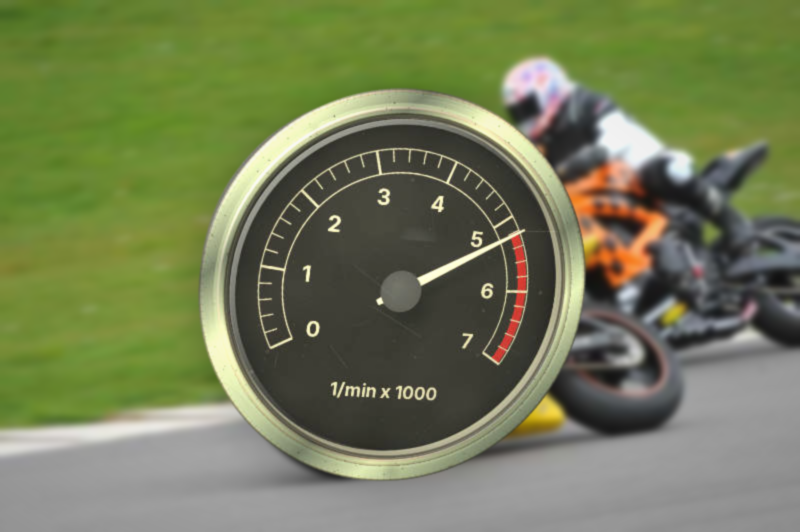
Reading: 5200
